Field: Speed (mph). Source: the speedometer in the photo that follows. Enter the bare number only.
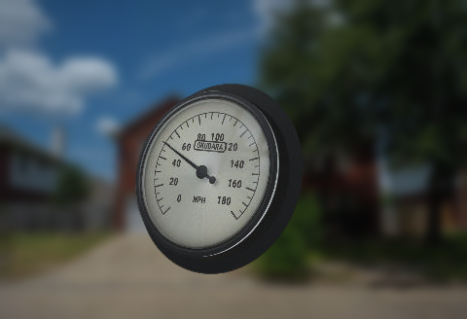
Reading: 50
